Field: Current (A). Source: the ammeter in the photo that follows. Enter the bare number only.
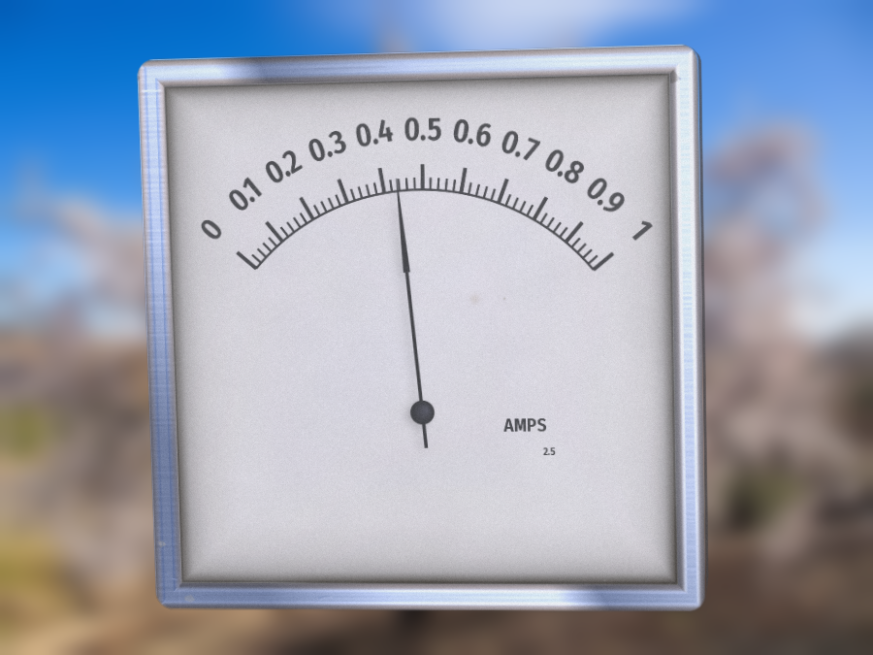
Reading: 0.44
